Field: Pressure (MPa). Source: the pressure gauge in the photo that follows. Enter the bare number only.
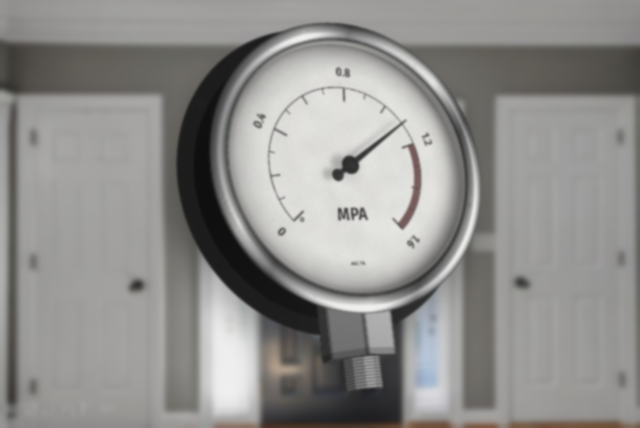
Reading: 1.1
